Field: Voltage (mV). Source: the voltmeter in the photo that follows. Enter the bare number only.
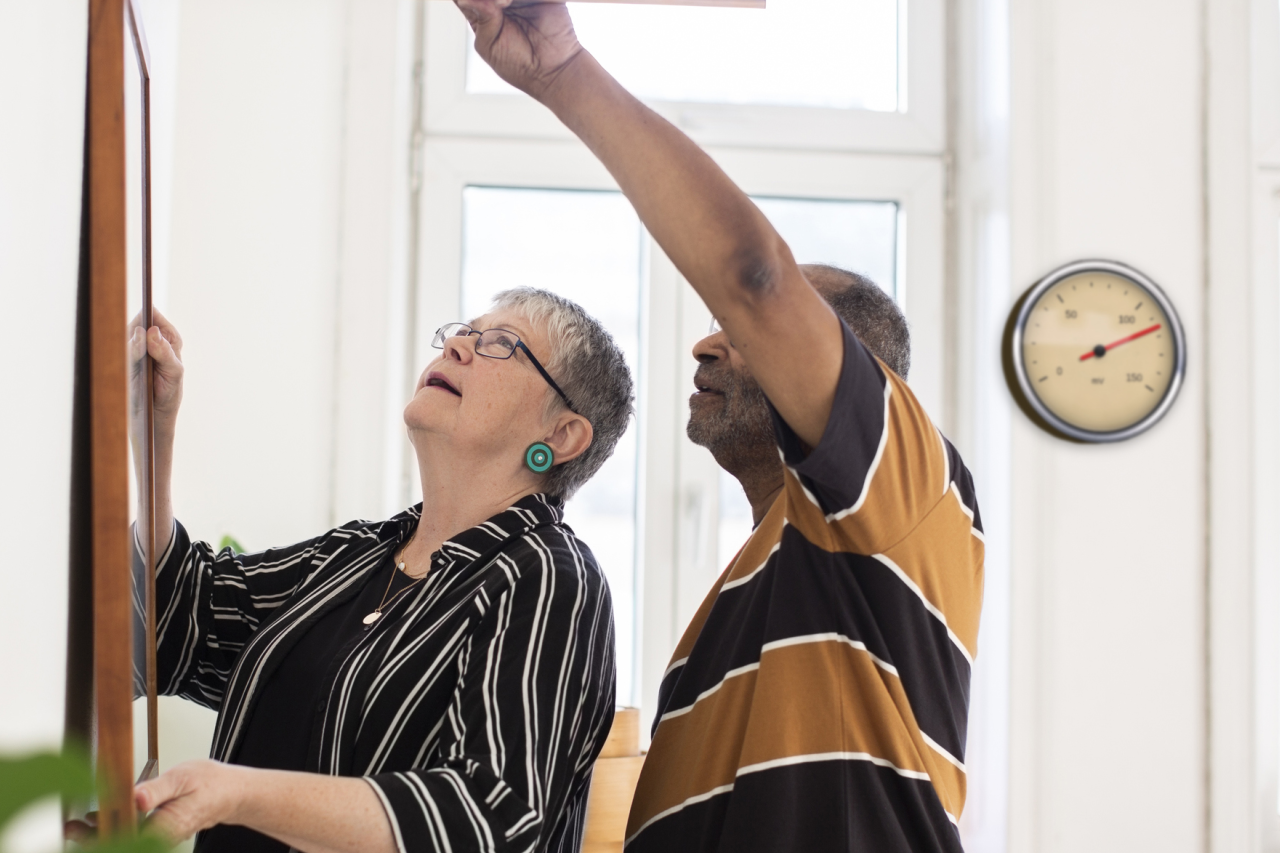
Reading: 115
